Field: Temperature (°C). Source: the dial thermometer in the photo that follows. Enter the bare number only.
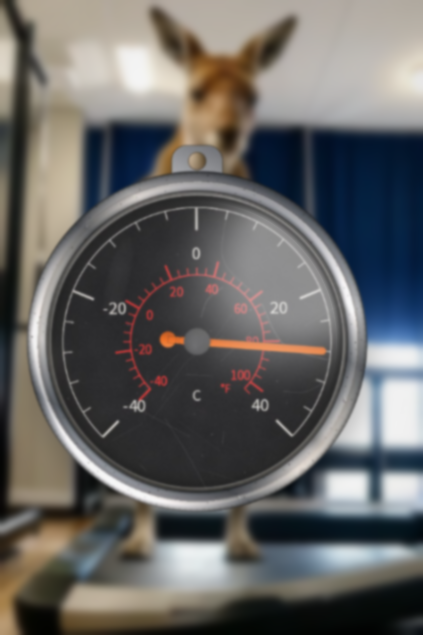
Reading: 28
